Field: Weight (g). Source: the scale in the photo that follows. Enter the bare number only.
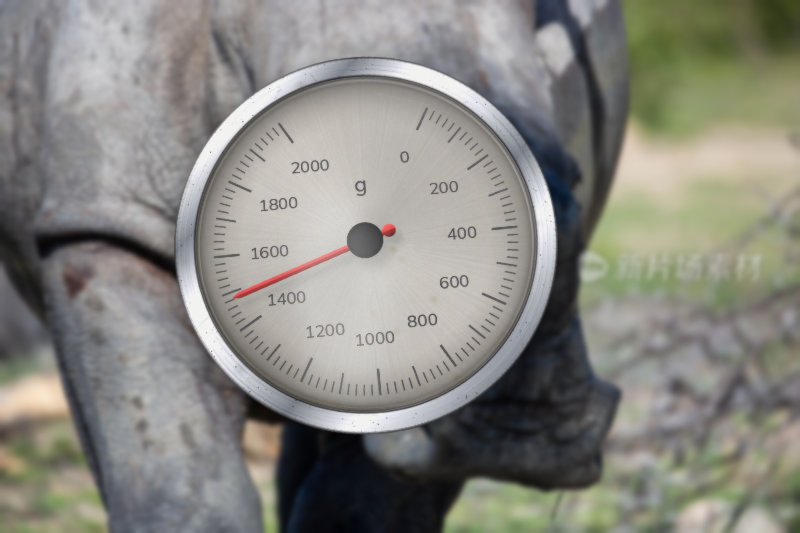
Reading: 1480
